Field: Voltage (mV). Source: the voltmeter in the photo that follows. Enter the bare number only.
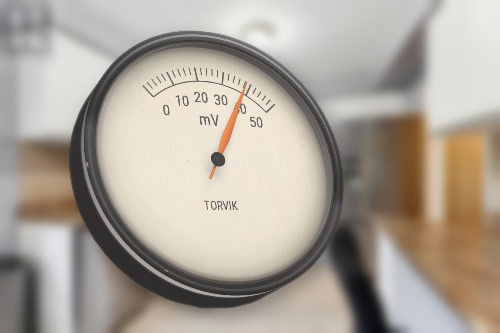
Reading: 38
